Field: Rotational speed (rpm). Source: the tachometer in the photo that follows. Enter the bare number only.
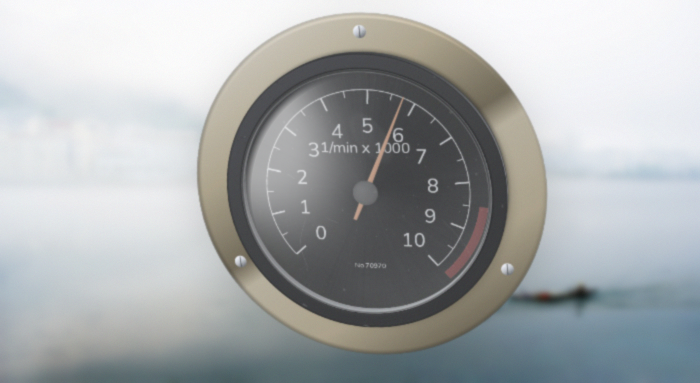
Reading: 5750
